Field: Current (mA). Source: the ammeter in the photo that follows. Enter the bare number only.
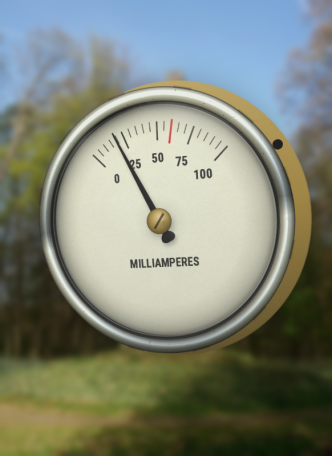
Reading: 20
